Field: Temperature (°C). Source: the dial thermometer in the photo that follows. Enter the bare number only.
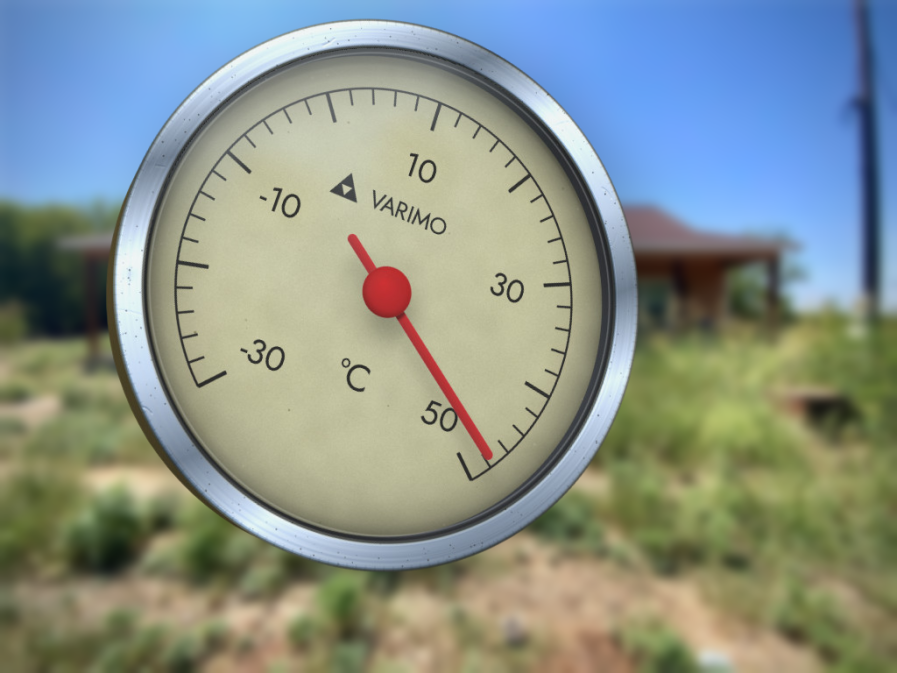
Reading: 48
